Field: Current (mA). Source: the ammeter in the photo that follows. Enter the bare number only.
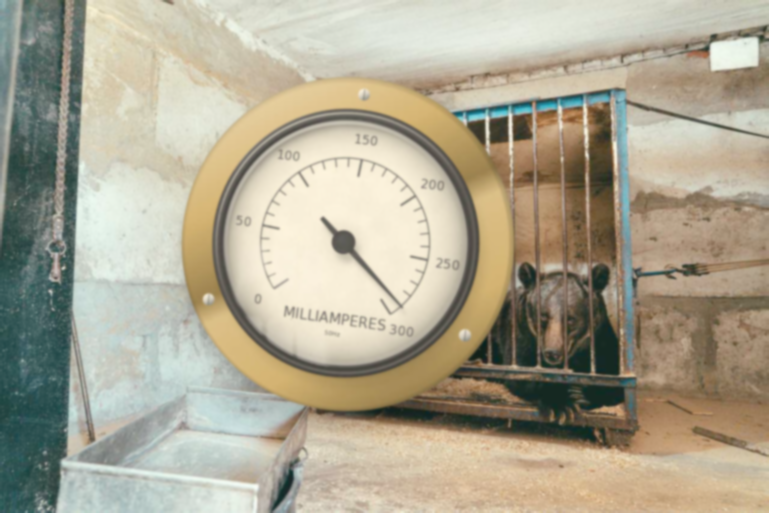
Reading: 290
